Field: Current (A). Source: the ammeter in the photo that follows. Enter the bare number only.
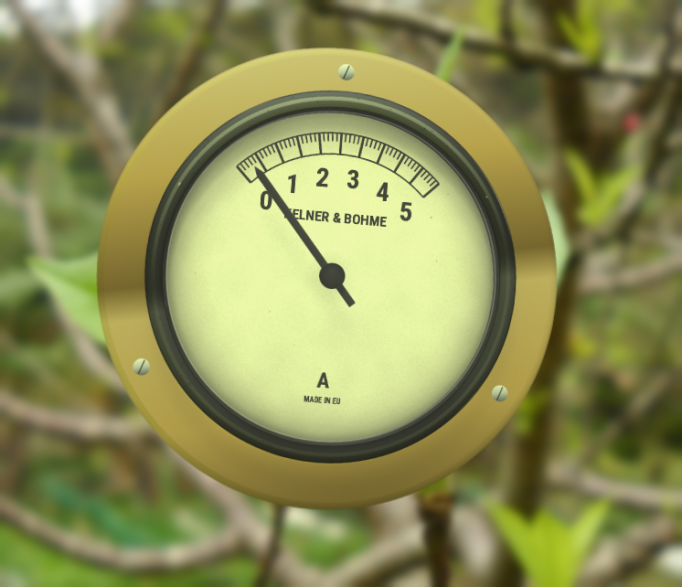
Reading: 0.3
